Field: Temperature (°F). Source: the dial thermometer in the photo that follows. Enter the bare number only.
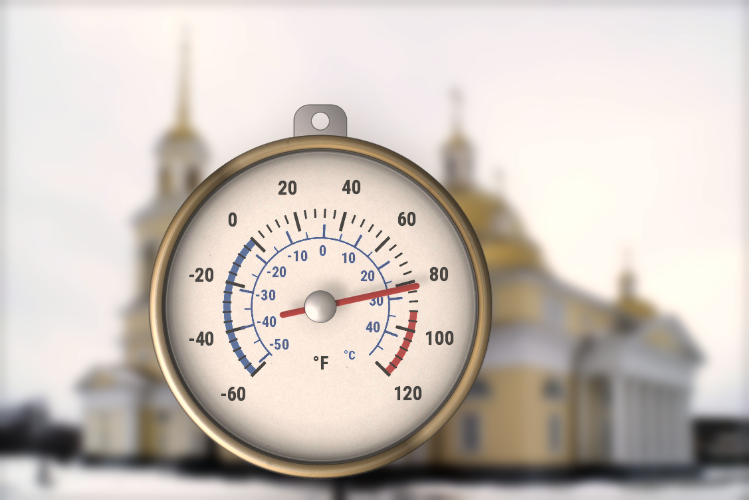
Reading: 82
